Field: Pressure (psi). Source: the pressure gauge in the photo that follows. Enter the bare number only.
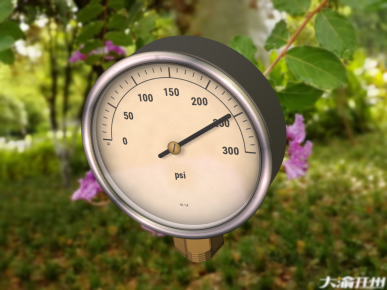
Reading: 245
